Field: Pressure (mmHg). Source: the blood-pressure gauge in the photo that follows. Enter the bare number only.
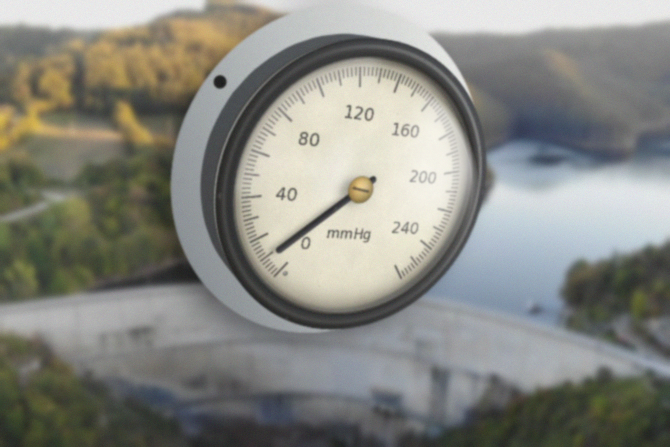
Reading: 10
